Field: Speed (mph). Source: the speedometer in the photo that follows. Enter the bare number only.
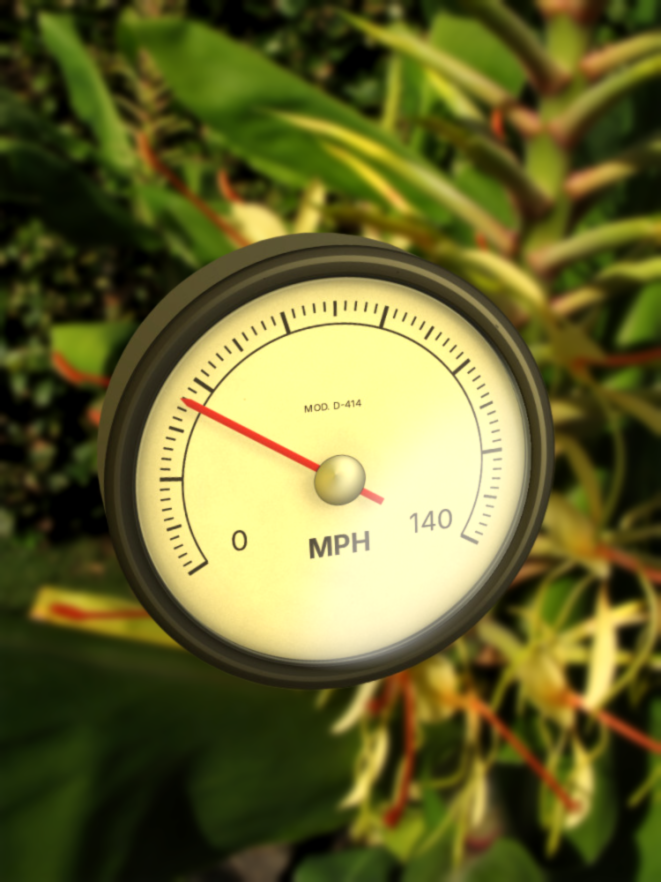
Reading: 36
